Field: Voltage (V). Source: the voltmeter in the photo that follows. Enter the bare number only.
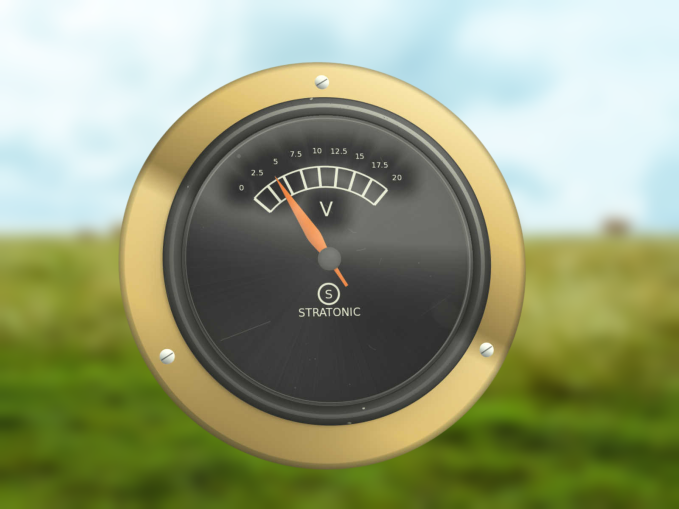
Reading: 3.75
